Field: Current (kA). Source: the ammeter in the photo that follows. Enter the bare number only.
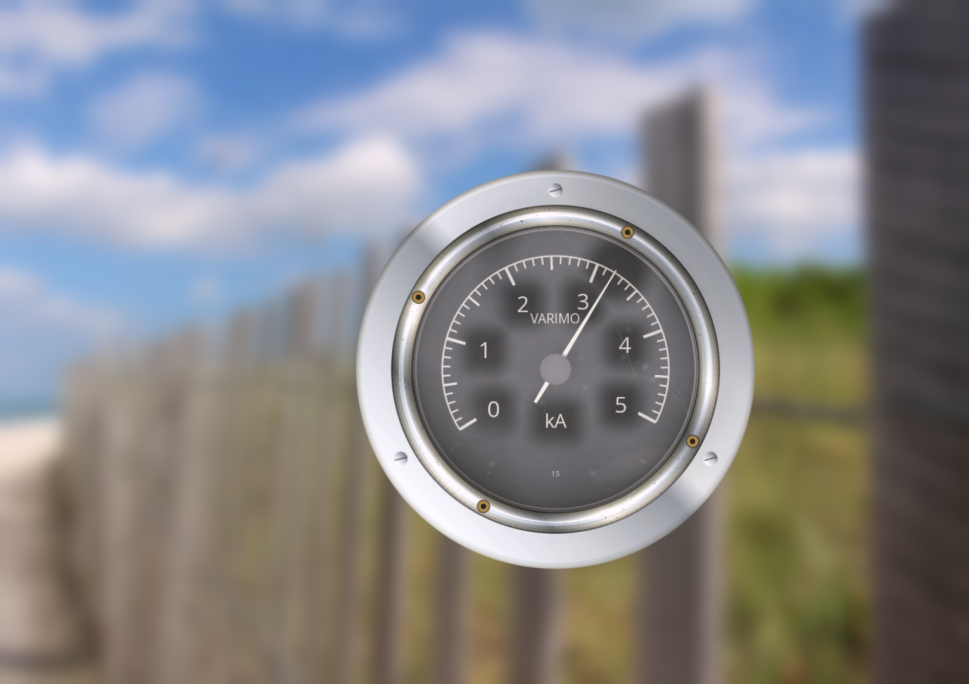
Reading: 3.2
